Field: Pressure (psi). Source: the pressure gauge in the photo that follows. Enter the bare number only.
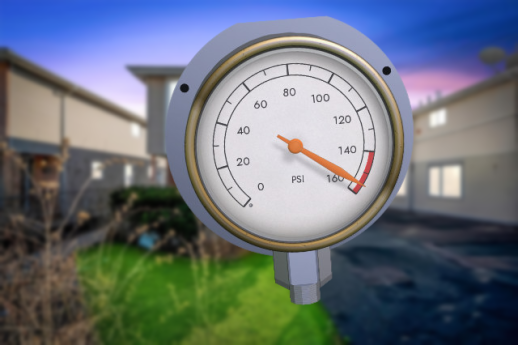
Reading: 155
